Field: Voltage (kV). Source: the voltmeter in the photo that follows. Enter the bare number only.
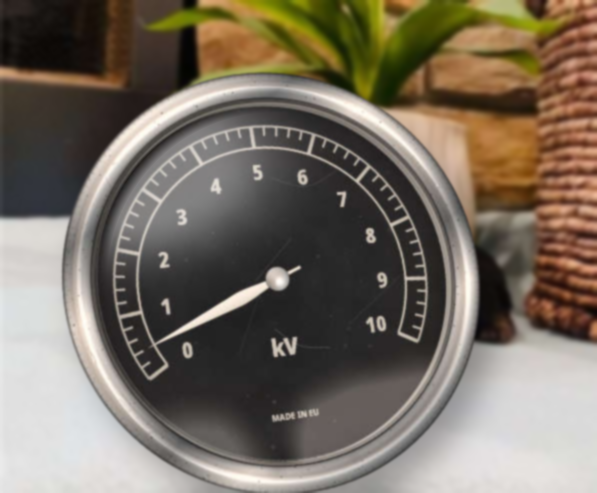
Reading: 0.4
